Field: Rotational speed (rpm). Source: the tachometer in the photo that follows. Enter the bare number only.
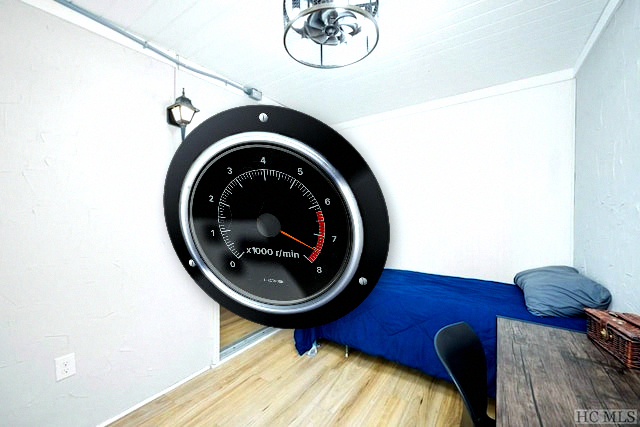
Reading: 7500
